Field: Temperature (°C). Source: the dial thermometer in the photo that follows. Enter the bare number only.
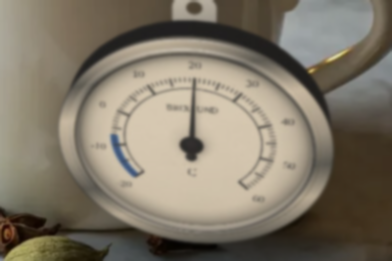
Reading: 20
